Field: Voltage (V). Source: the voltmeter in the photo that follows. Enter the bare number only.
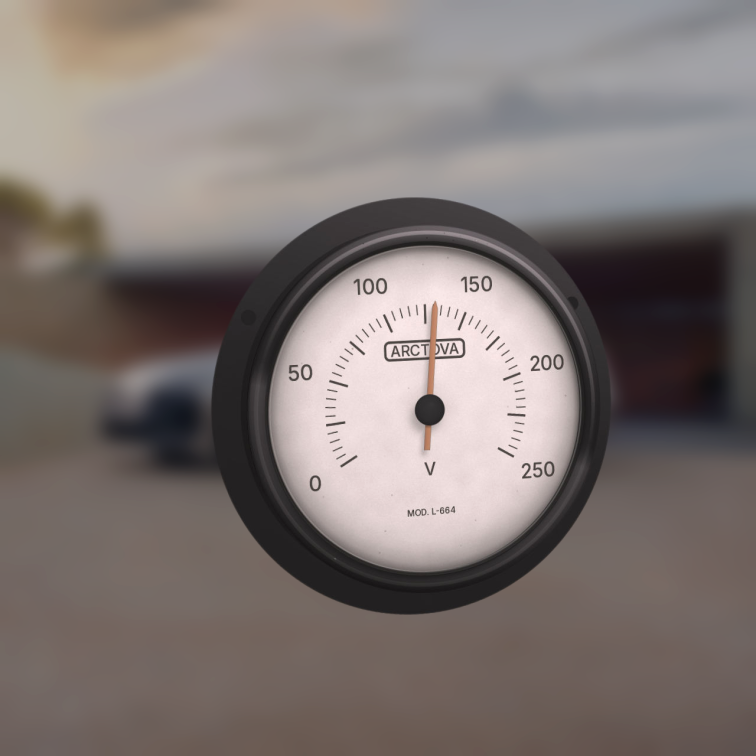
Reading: 130
